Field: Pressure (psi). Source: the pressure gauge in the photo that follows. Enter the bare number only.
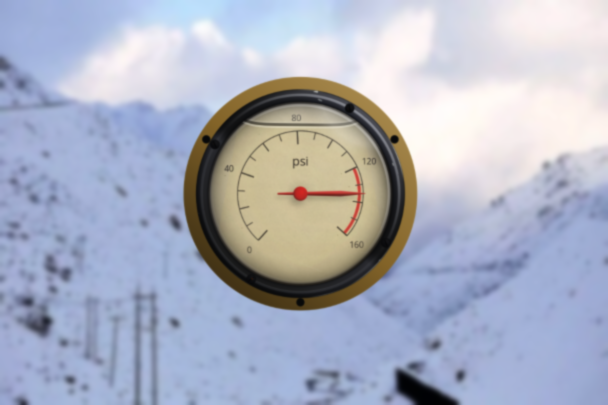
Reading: 135
